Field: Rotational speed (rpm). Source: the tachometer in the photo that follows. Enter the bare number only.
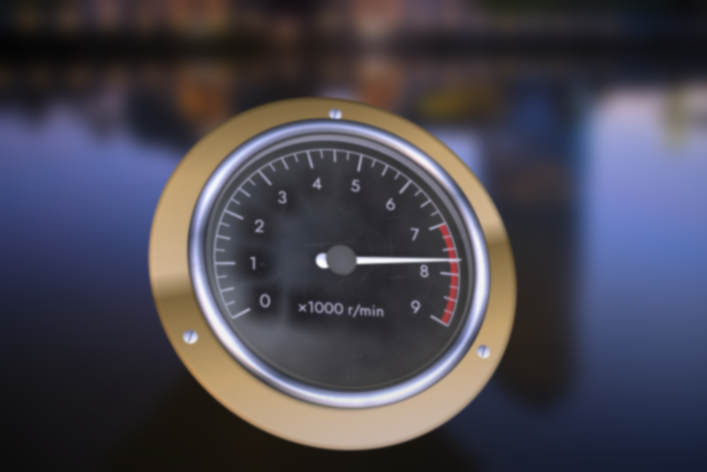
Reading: 7750
